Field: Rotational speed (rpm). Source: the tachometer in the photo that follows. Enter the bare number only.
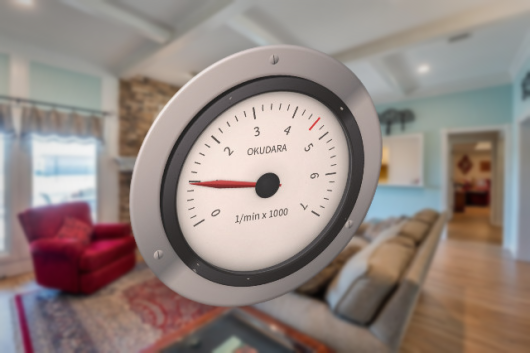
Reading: 1000
